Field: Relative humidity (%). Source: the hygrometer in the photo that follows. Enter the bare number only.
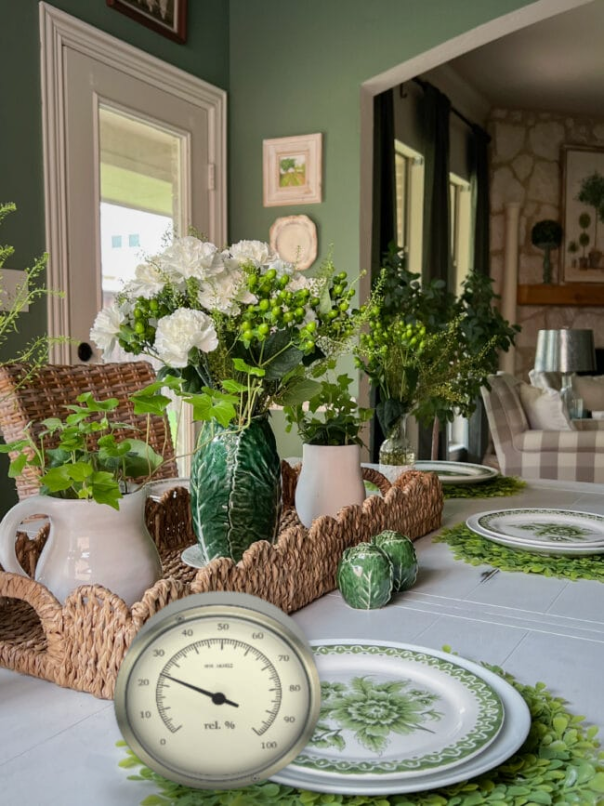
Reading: 25
